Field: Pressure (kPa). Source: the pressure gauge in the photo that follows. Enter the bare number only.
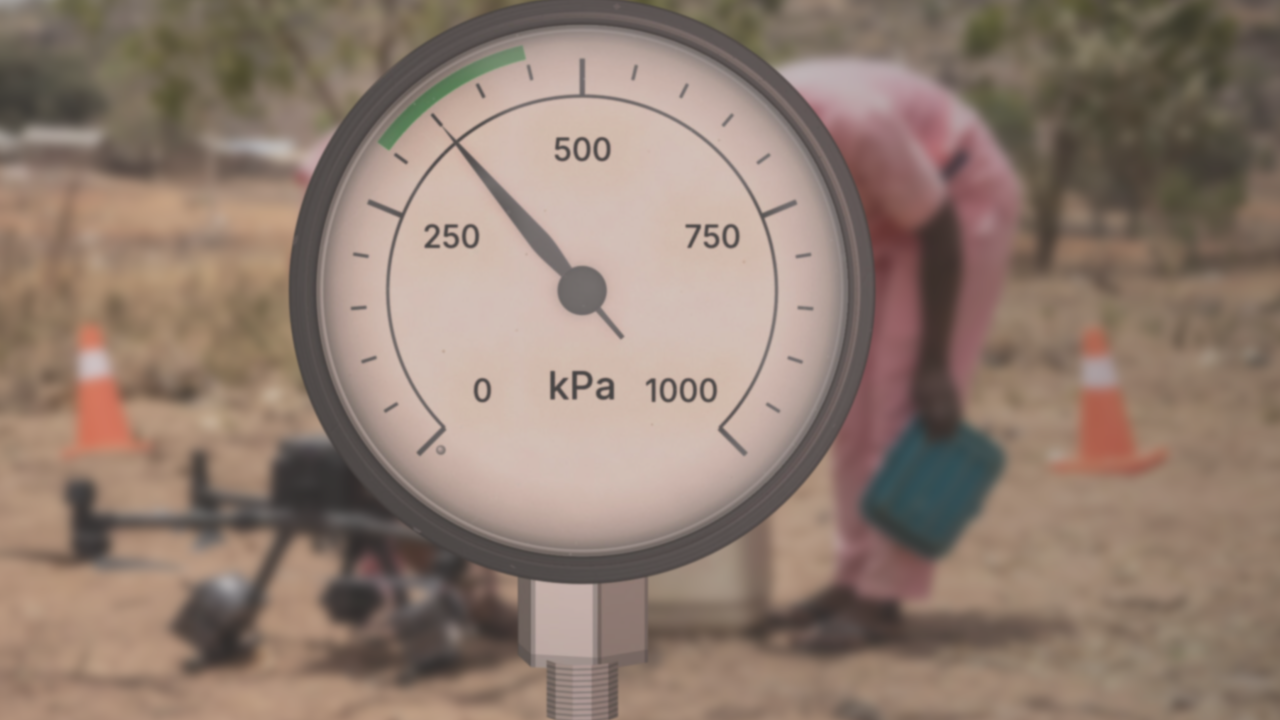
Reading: 350
